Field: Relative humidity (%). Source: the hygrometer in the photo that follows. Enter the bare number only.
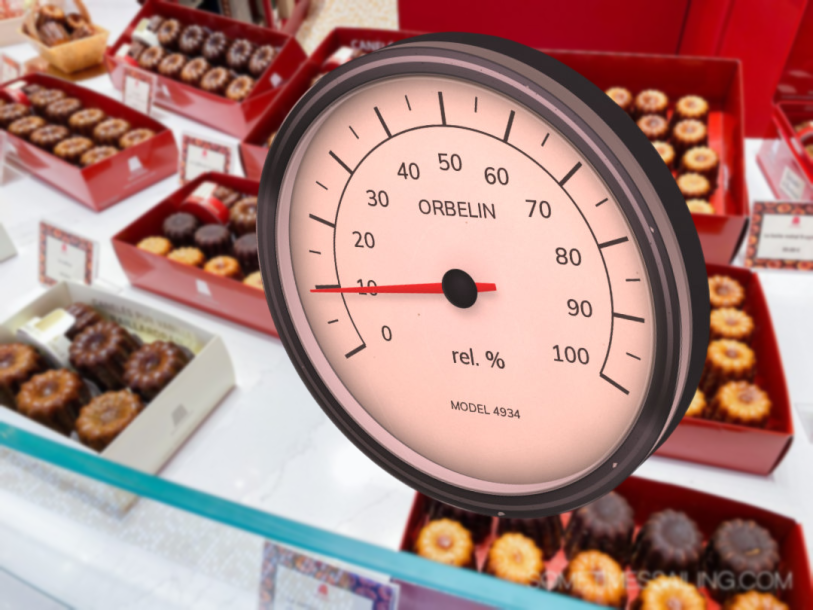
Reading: 10
